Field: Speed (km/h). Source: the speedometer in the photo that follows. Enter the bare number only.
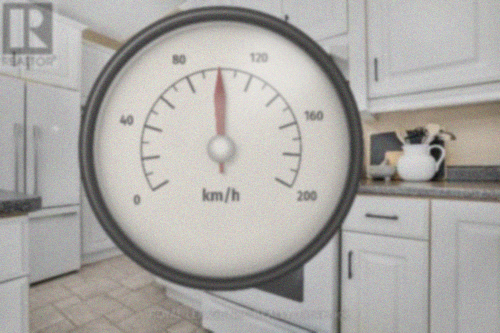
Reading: 100
